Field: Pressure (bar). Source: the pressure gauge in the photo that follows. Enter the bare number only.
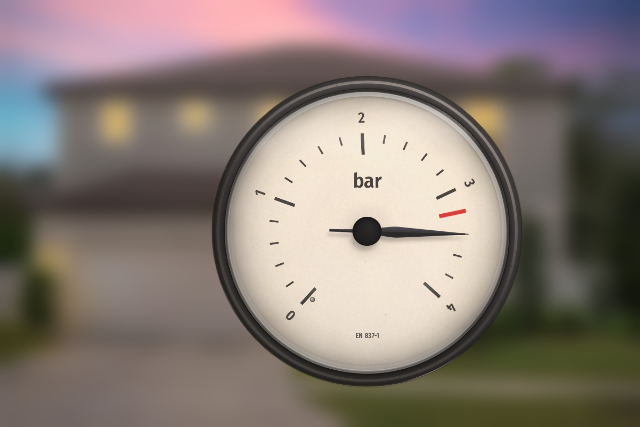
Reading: 3.4
